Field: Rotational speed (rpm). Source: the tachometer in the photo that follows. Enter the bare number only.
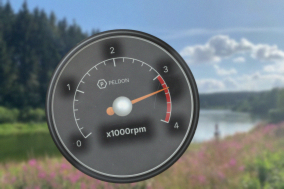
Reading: 3300
